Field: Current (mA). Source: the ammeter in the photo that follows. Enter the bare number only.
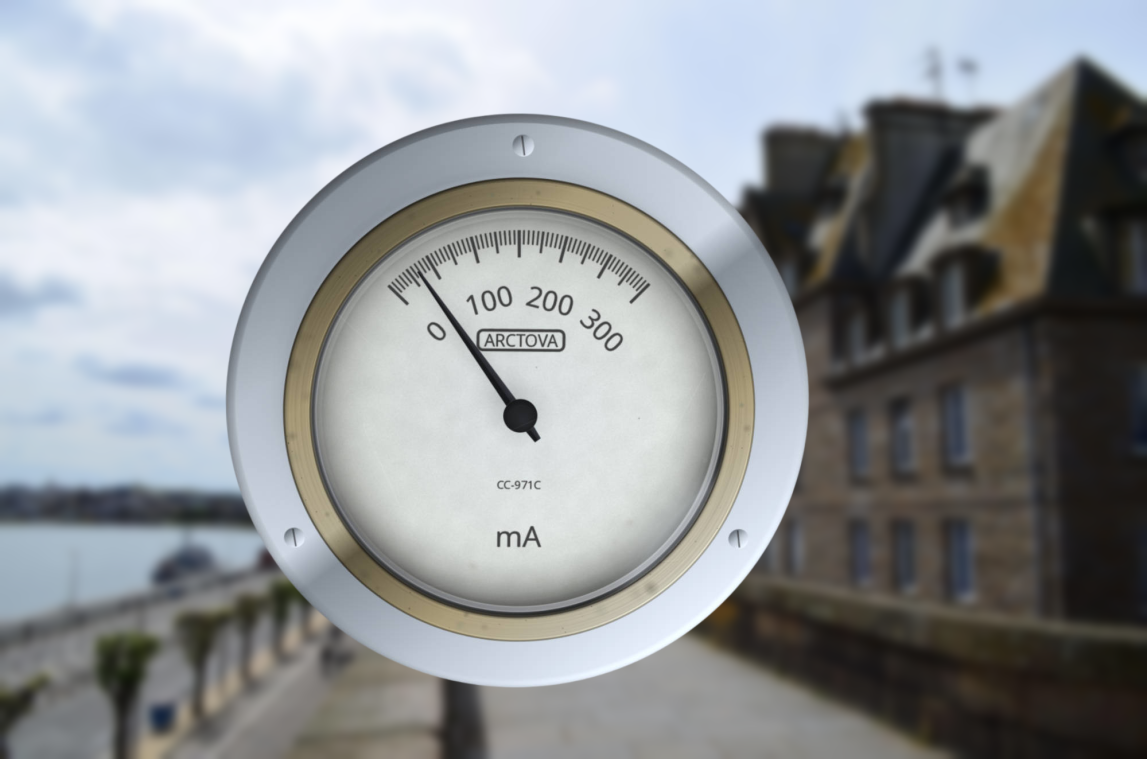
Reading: 35
